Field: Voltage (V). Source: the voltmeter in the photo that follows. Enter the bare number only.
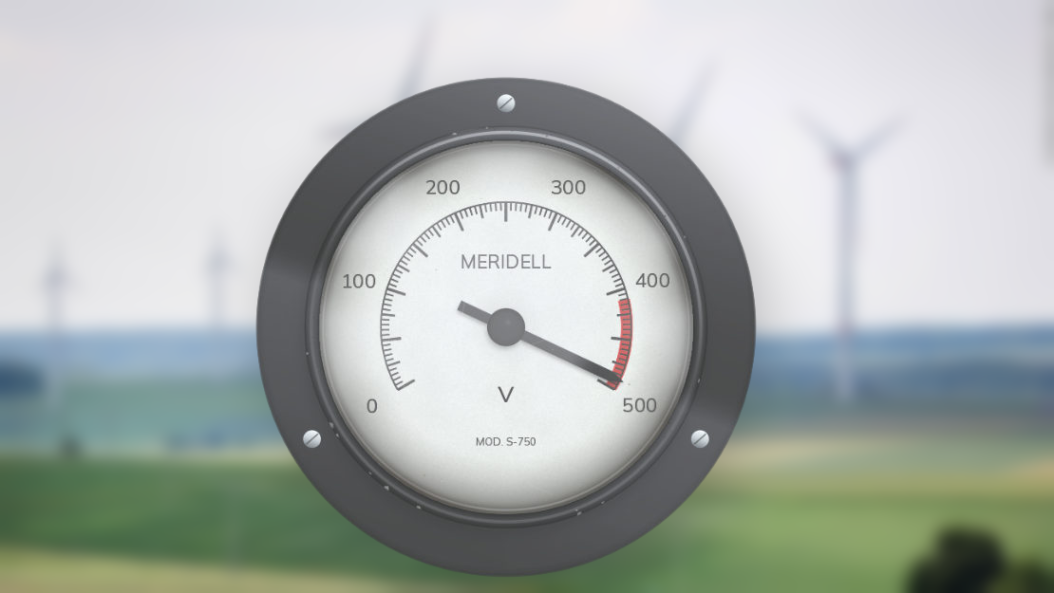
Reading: 490
